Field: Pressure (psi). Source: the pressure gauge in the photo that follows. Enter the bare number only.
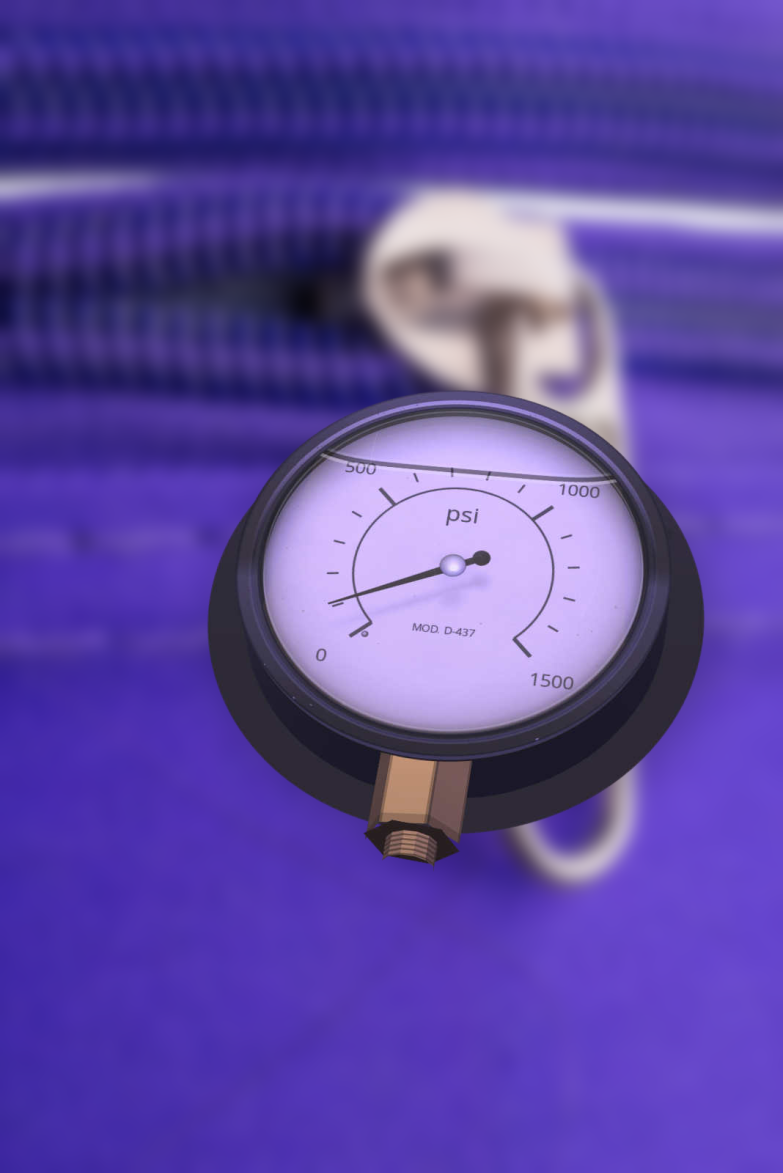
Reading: 100
